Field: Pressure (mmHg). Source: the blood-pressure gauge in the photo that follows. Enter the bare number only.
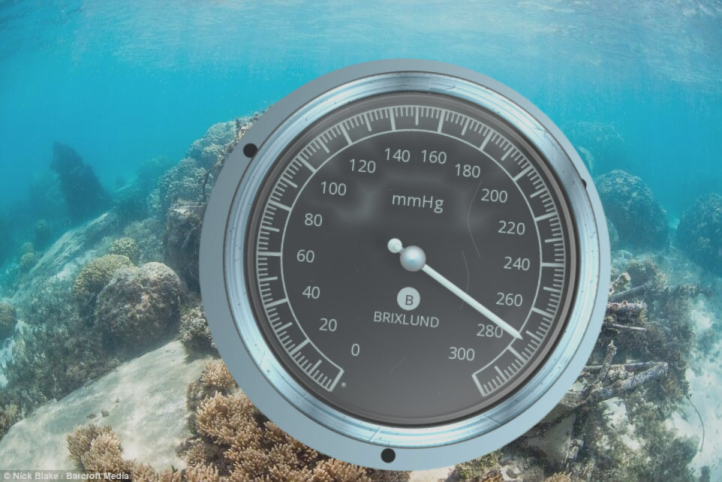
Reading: 274
